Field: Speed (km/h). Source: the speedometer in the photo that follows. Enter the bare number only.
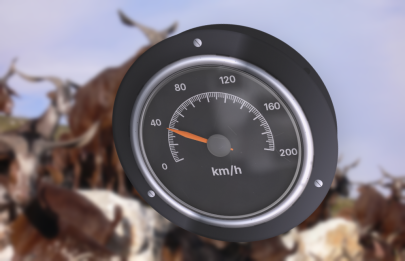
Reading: 40
